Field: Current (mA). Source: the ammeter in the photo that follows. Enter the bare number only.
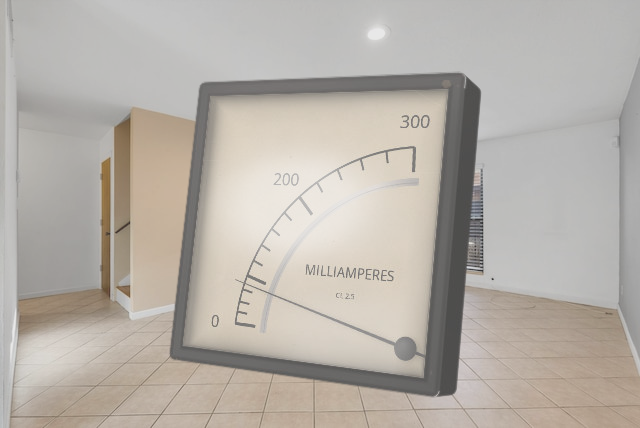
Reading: 90
